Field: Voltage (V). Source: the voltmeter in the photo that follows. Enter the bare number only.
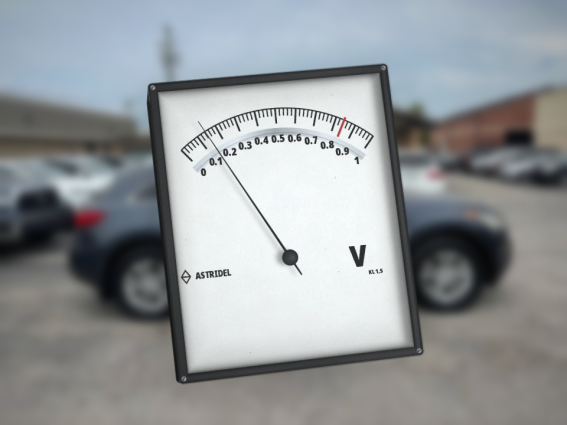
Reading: 0.14
